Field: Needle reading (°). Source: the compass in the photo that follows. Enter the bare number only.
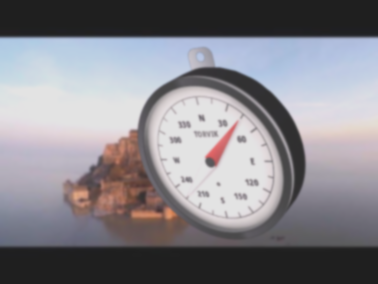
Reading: 45
